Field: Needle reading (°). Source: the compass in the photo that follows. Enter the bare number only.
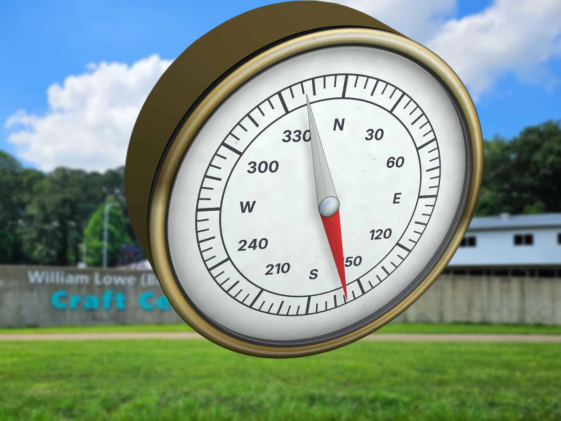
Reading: 160
